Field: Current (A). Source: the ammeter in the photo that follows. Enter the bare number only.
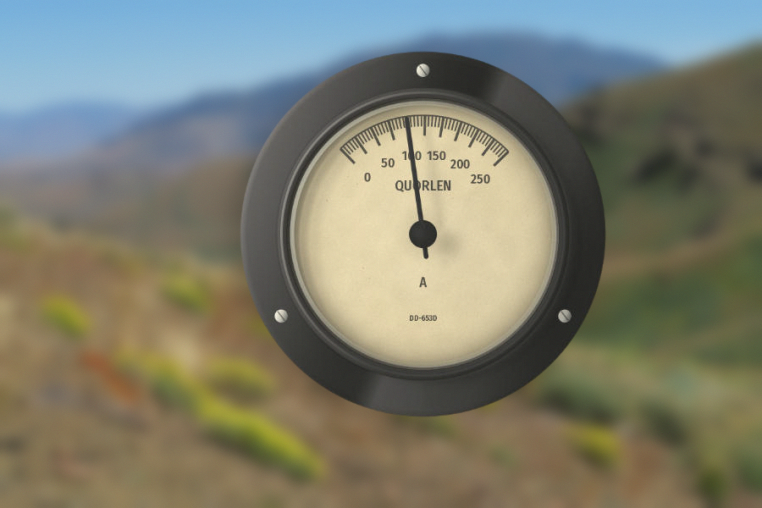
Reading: 100
